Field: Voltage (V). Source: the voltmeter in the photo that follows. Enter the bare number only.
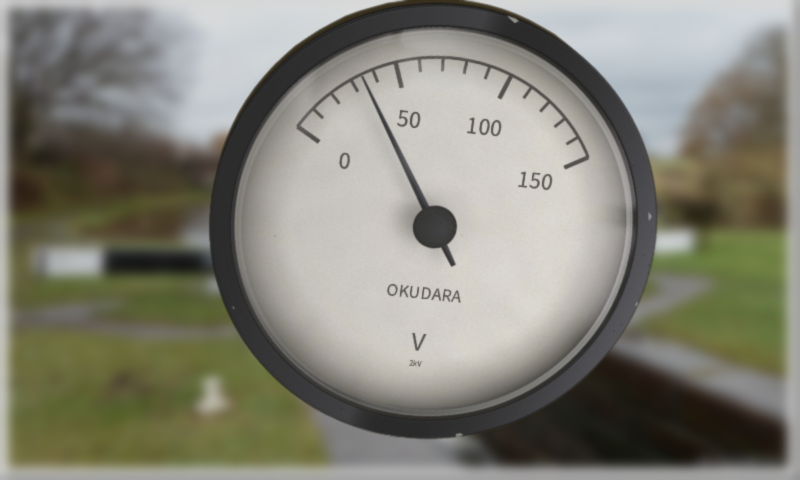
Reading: 35
